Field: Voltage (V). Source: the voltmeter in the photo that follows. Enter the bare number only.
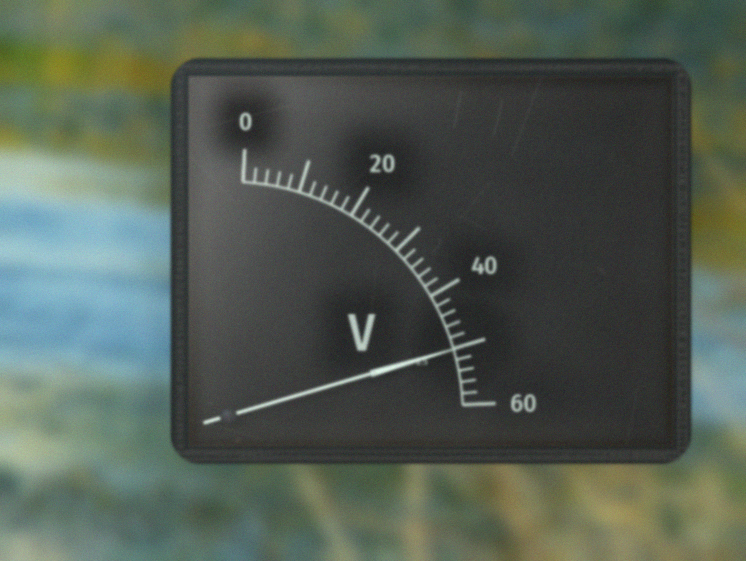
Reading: 50
